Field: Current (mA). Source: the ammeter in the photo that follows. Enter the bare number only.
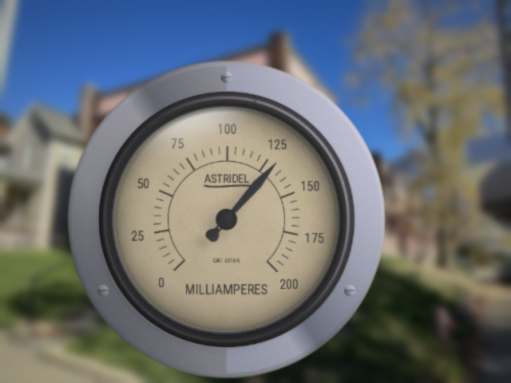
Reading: 130
